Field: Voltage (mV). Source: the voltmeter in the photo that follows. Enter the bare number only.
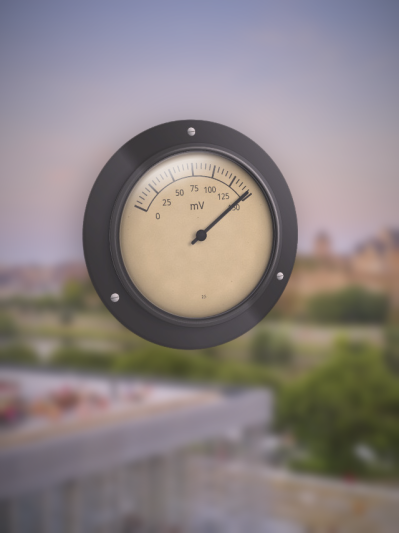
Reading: 145
